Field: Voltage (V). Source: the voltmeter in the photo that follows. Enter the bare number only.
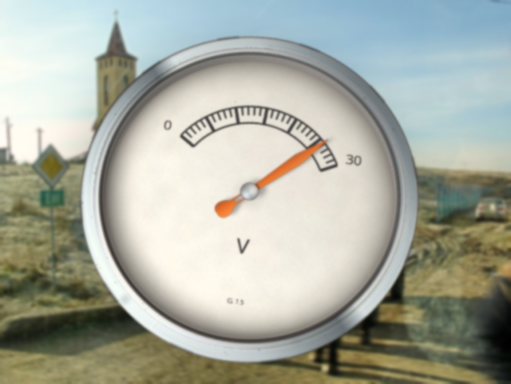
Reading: 26
